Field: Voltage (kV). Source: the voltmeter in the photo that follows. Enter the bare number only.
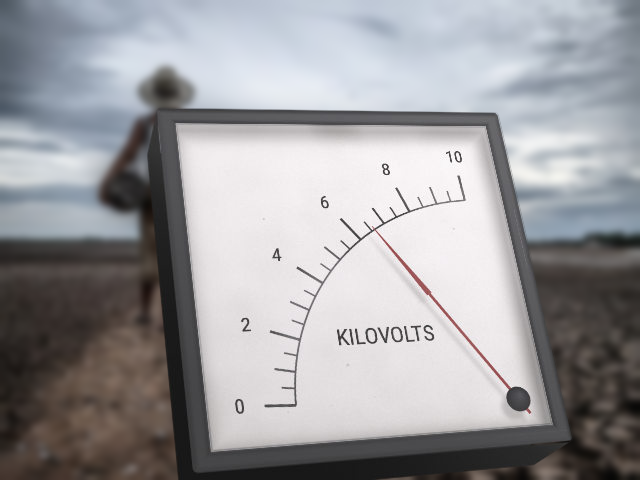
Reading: 6.5
